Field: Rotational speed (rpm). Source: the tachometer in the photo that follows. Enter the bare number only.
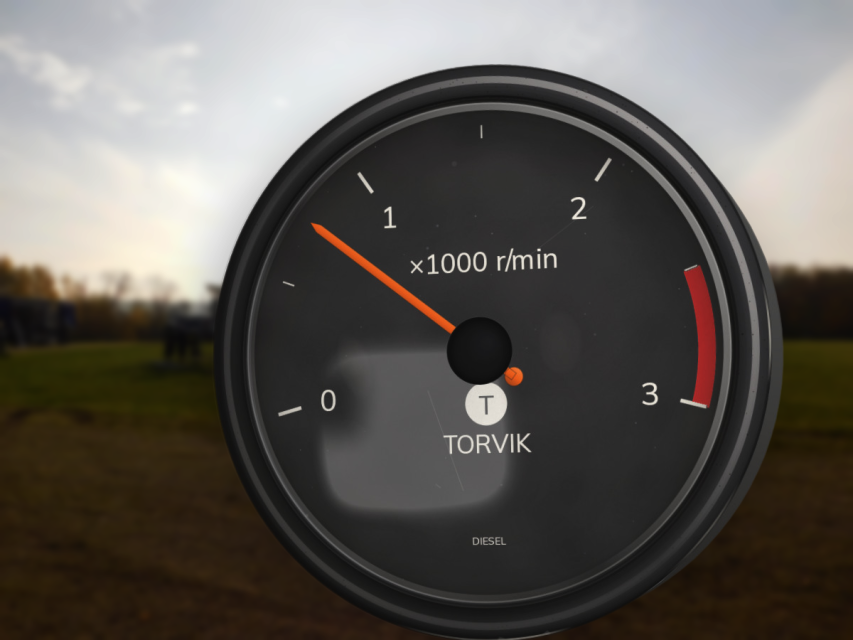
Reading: 750
